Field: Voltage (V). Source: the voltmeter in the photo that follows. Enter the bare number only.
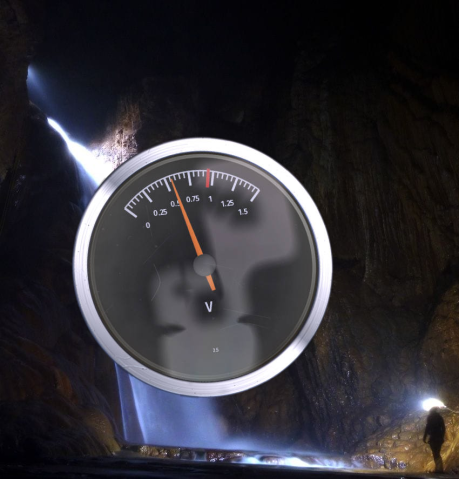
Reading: 0.55
